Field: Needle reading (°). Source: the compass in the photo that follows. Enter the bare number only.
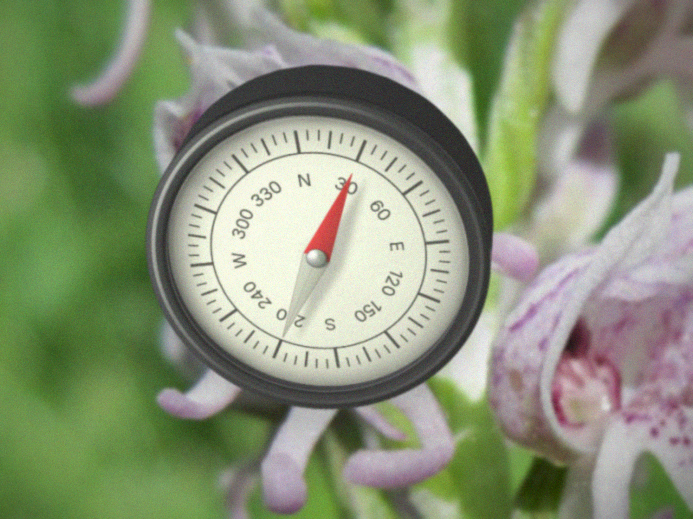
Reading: 30
